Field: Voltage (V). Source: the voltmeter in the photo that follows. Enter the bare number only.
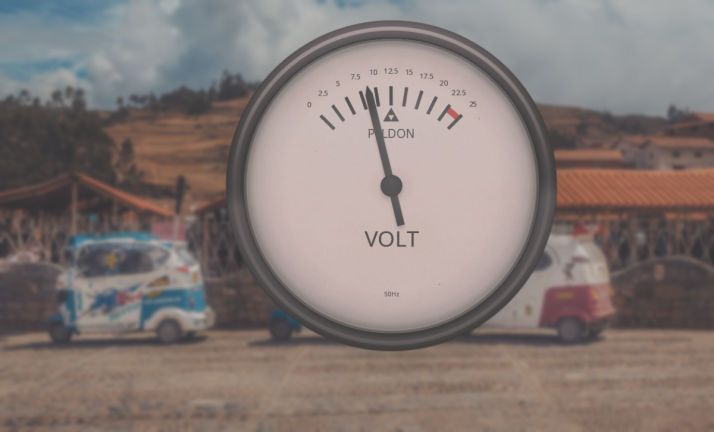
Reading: 8.75
